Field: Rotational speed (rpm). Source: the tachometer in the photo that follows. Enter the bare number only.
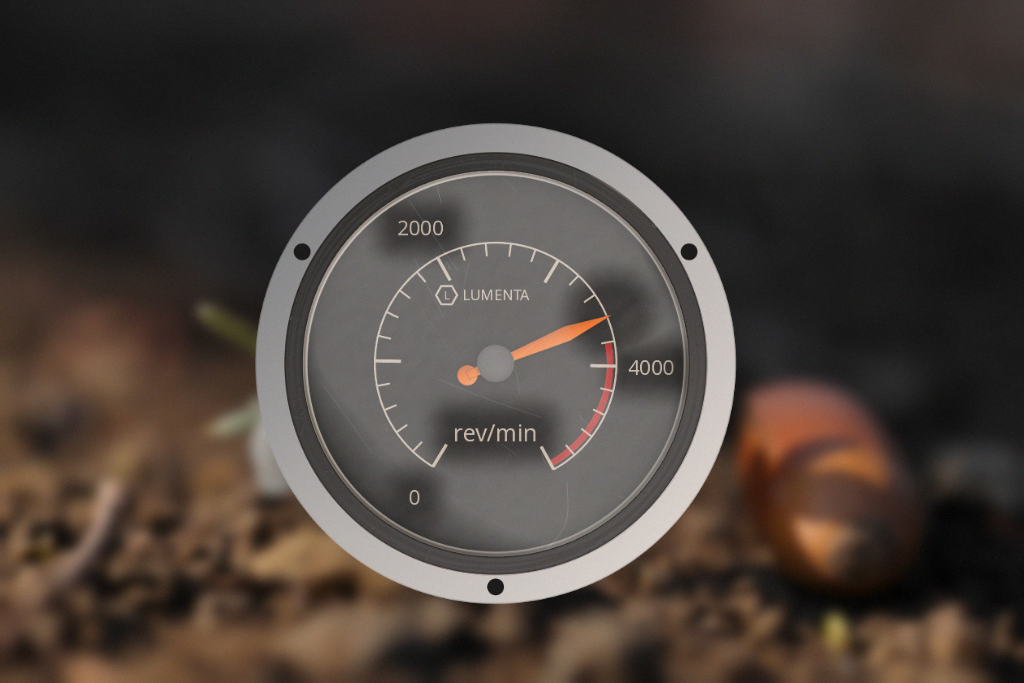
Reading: 3600
